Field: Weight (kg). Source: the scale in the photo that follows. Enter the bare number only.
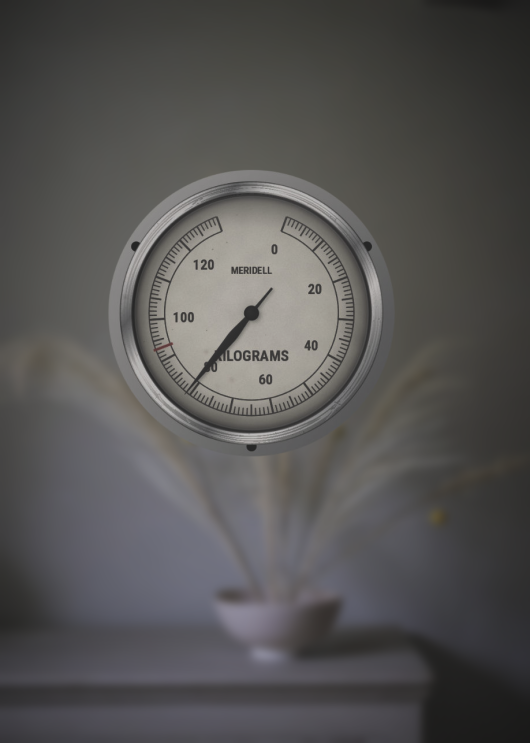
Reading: 81
